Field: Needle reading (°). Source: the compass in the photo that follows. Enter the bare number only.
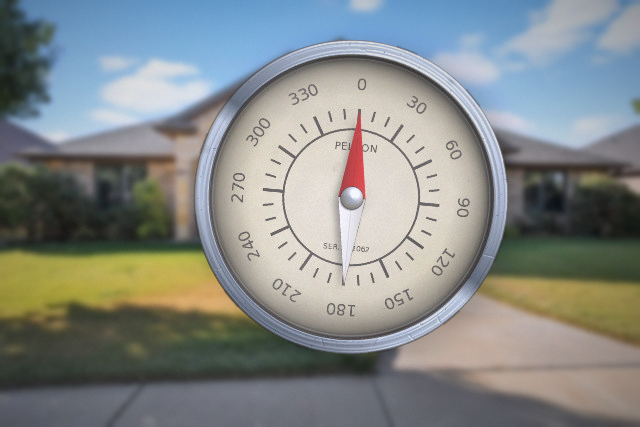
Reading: 0
